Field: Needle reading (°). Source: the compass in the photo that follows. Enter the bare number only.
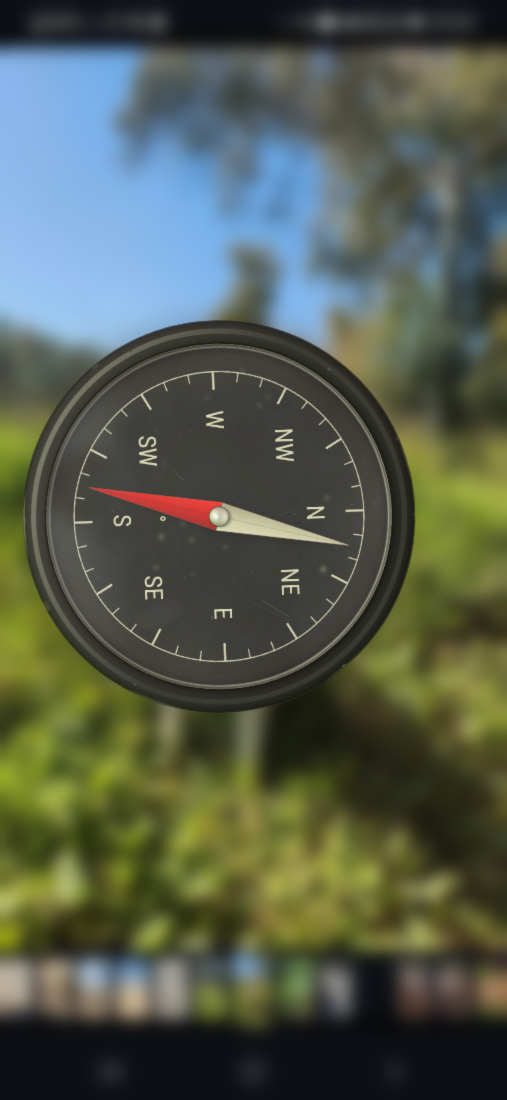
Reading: 195
